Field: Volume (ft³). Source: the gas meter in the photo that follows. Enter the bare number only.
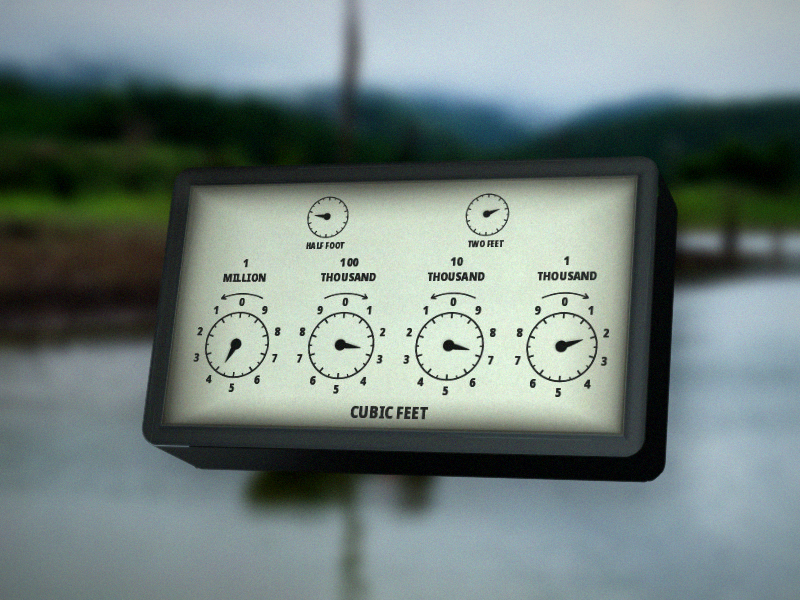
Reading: 427200
